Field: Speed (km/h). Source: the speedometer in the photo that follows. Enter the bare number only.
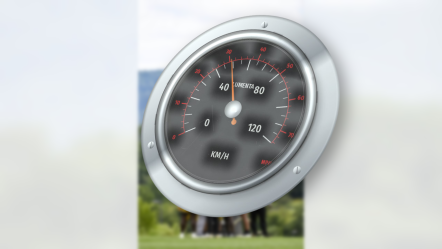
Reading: 50
